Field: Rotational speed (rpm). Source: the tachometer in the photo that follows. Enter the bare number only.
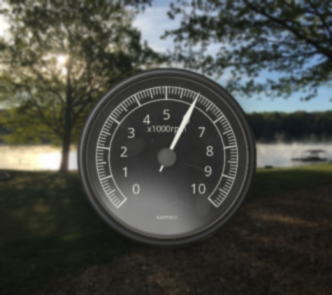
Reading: 6000
